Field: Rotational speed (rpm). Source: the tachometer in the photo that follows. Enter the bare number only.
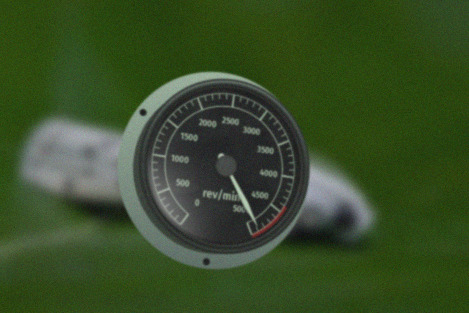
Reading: 4900
